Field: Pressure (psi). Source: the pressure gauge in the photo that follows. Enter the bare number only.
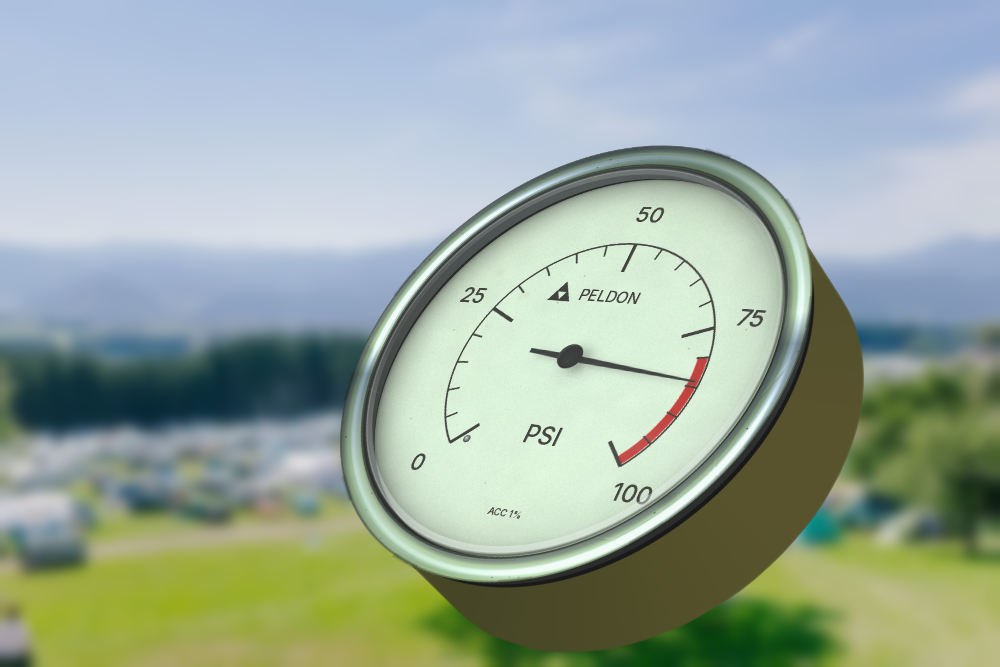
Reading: 85
